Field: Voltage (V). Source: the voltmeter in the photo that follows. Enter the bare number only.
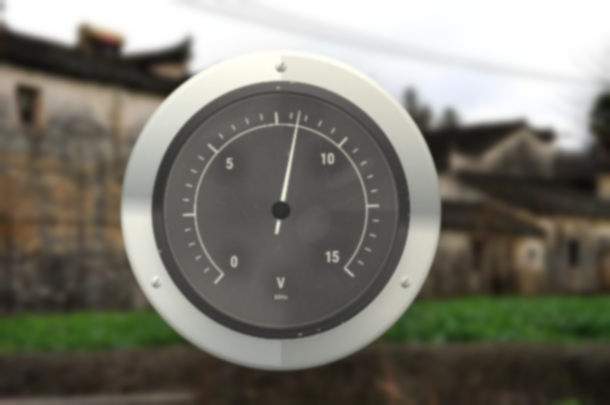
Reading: 8.25
